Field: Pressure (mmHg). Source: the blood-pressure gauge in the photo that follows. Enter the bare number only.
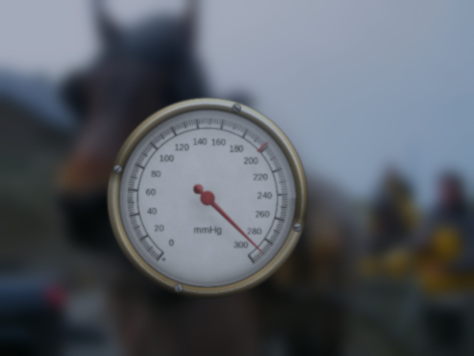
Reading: 290
